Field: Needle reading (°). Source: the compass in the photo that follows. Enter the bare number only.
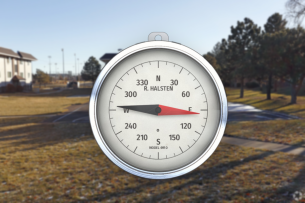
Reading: 95
